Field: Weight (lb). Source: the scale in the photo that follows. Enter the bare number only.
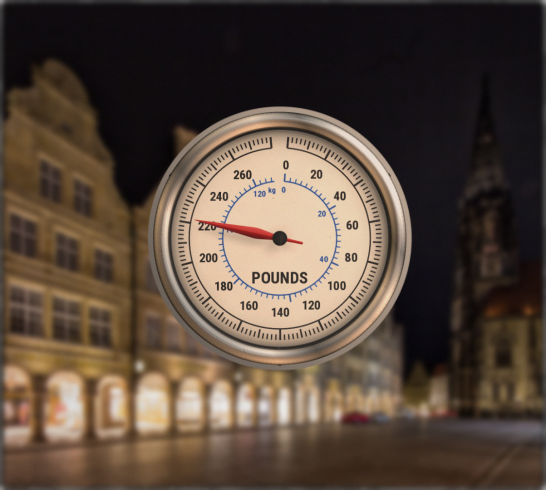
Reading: 222
